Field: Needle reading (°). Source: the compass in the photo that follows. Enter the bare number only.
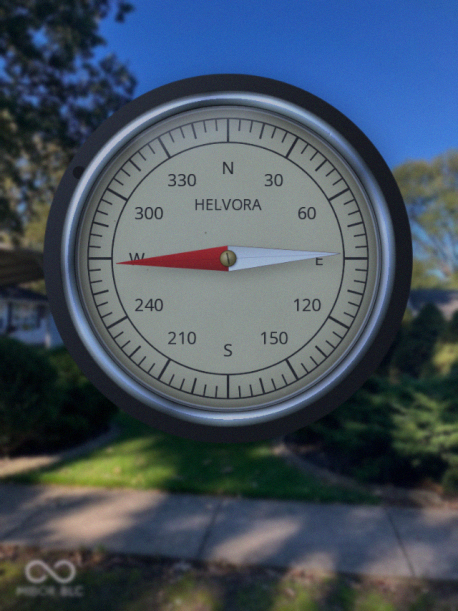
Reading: 267.5
